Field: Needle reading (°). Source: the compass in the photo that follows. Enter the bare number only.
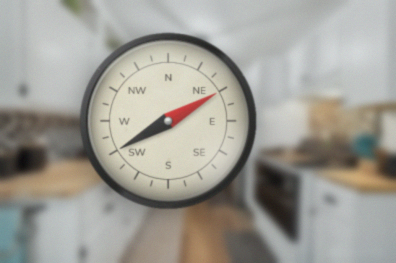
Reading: 60
